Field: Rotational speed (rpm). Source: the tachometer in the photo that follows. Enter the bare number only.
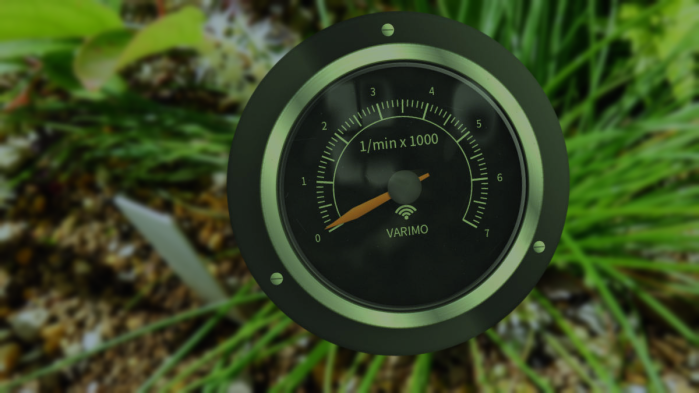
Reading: 100
